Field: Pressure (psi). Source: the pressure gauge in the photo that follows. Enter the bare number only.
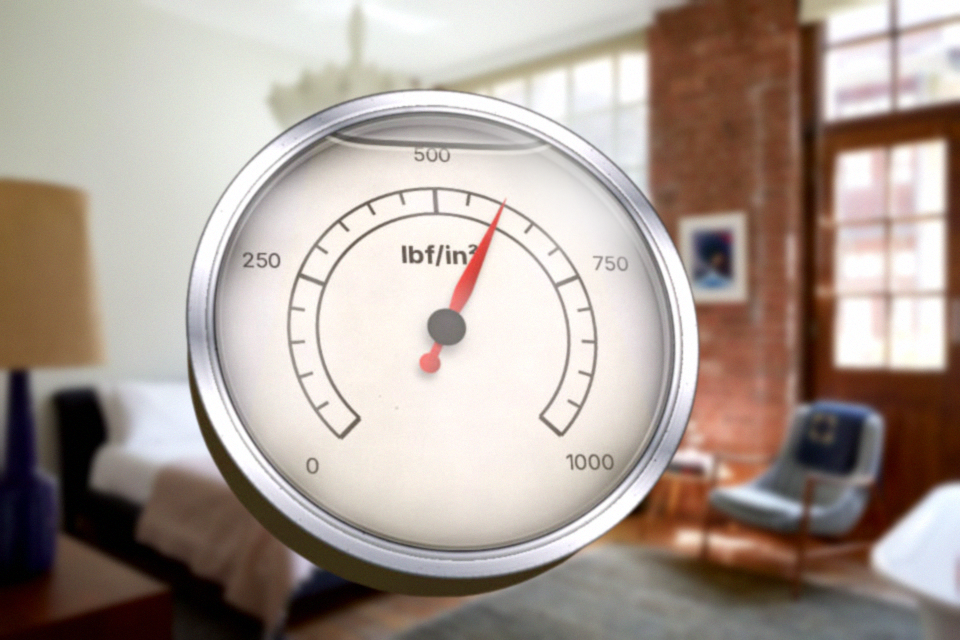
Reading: 600
